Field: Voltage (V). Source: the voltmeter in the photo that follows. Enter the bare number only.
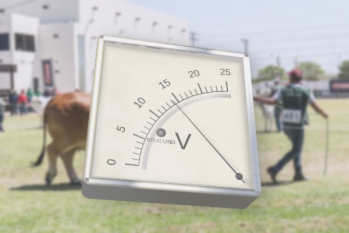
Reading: 14
